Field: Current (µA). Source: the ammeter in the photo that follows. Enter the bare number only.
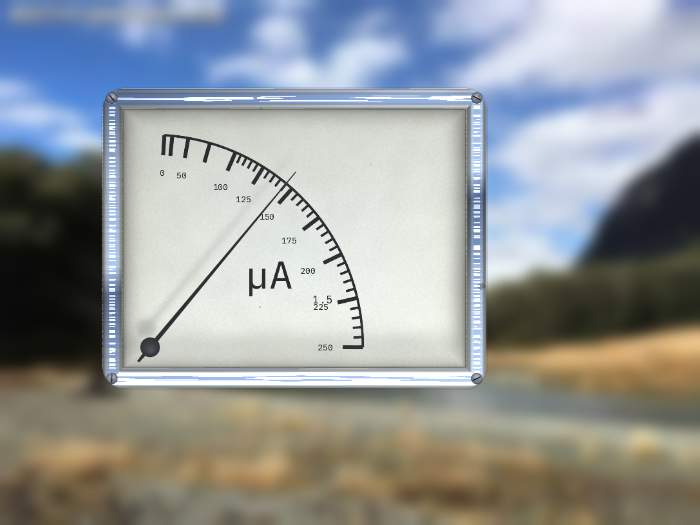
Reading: 145
